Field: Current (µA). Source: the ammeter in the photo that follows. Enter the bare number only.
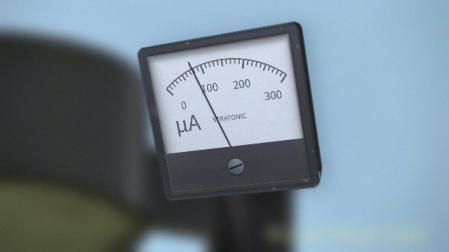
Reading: 80
